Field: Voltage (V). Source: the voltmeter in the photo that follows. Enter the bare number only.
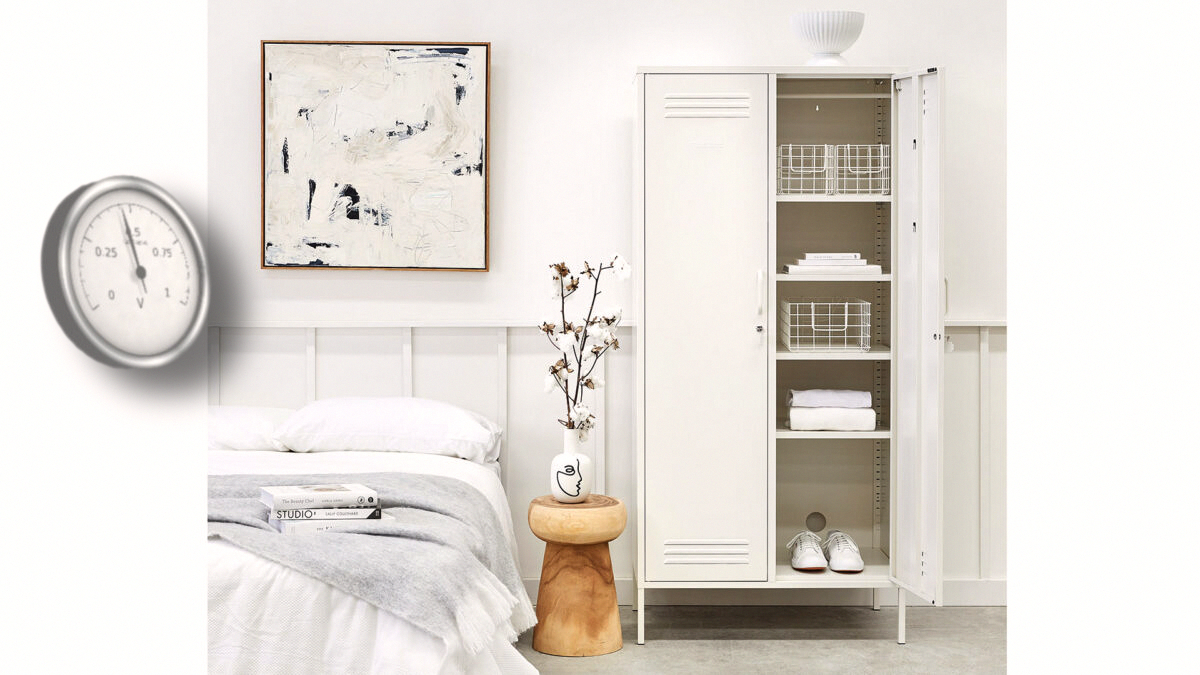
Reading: 0.45
